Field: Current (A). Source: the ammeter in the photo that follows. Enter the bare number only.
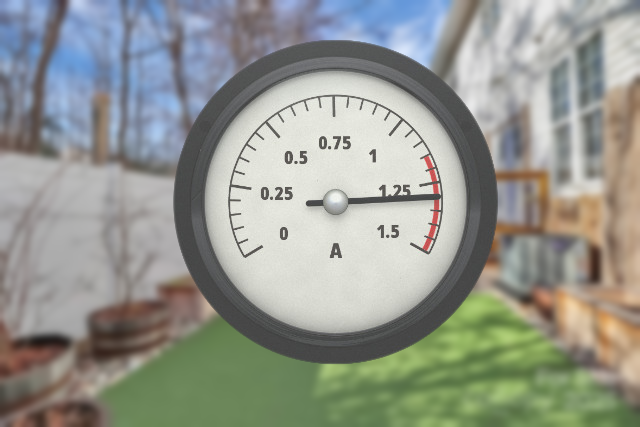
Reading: 1.3
